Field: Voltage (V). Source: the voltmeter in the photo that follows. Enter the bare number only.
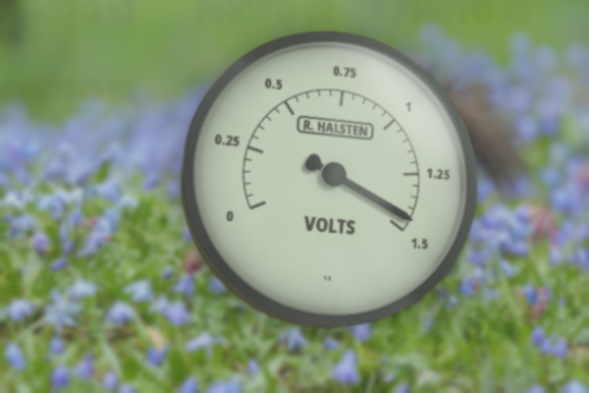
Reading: 1.45
